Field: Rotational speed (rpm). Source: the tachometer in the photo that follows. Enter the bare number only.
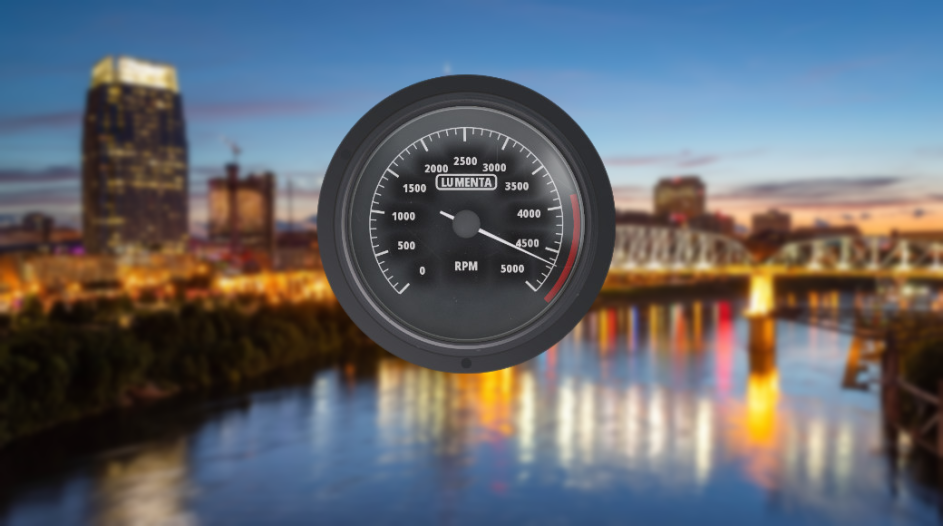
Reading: 4650
